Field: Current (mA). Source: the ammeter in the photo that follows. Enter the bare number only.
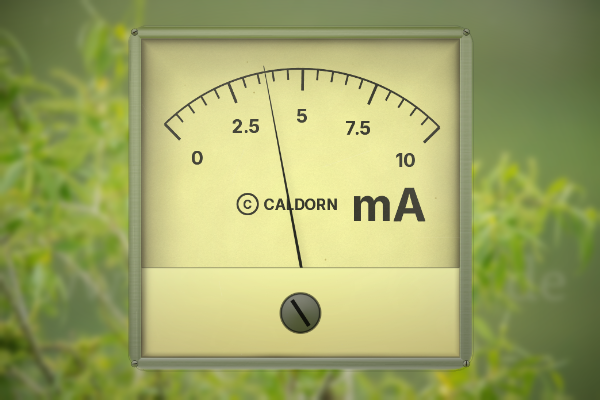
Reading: 3.75
